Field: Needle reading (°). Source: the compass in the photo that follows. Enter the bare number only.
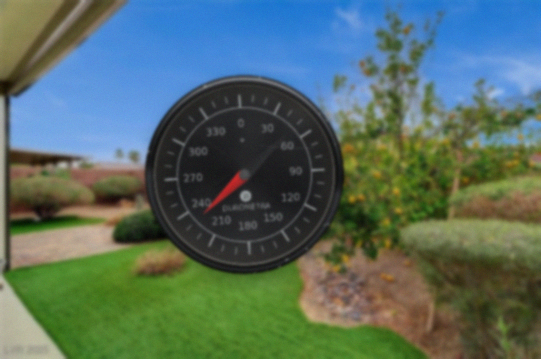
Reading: 230
